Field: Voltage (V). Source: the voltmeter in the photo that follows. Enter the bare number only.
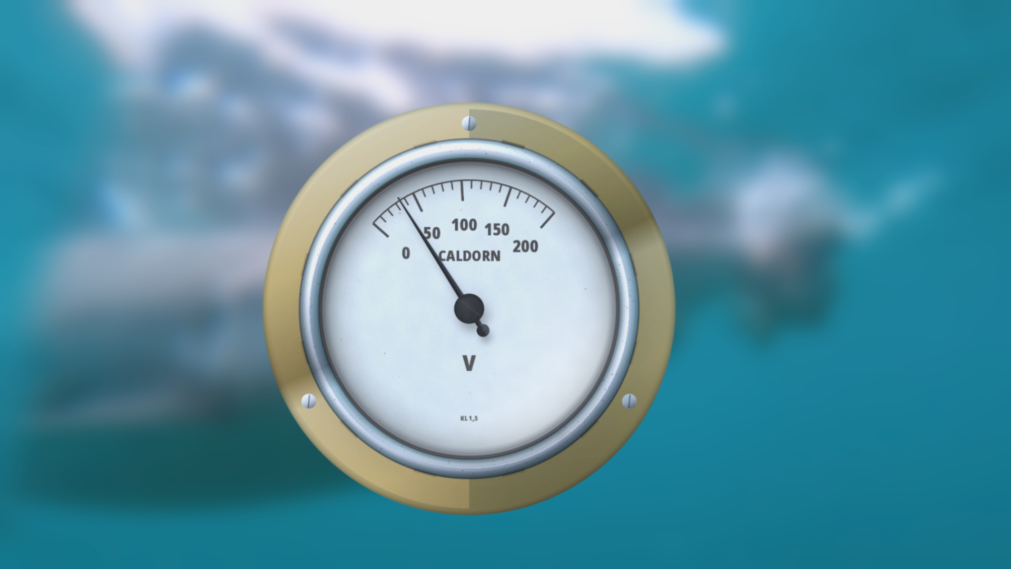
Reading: 35
